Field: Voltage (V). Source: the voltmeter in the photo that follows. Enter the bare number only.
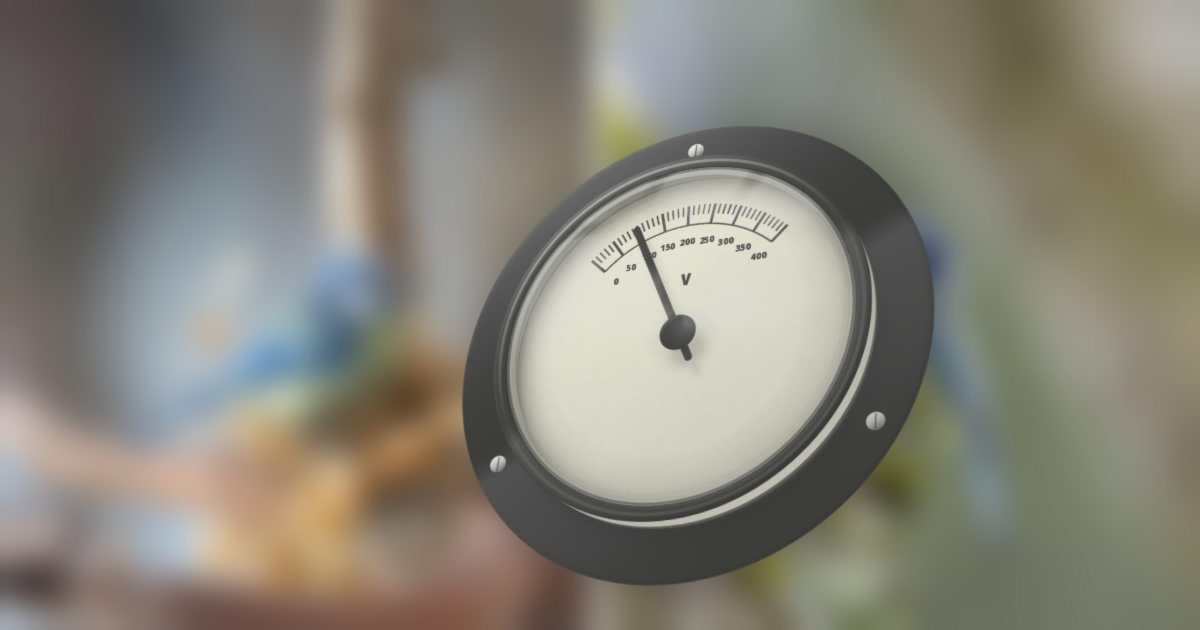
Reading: 100
